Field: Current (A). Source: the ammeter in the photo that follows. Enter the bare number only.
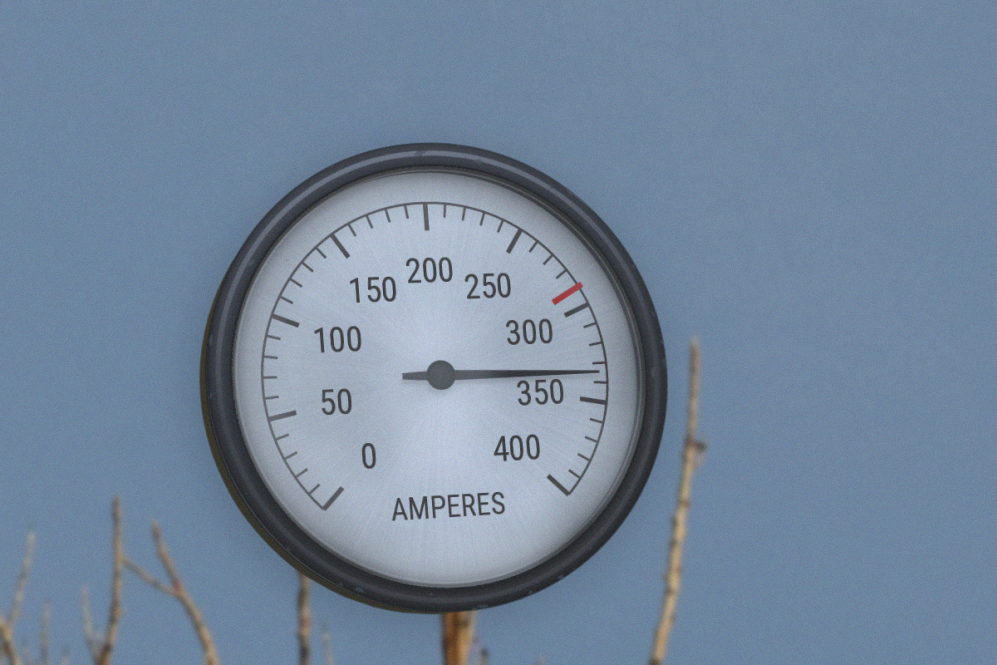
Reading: 335
